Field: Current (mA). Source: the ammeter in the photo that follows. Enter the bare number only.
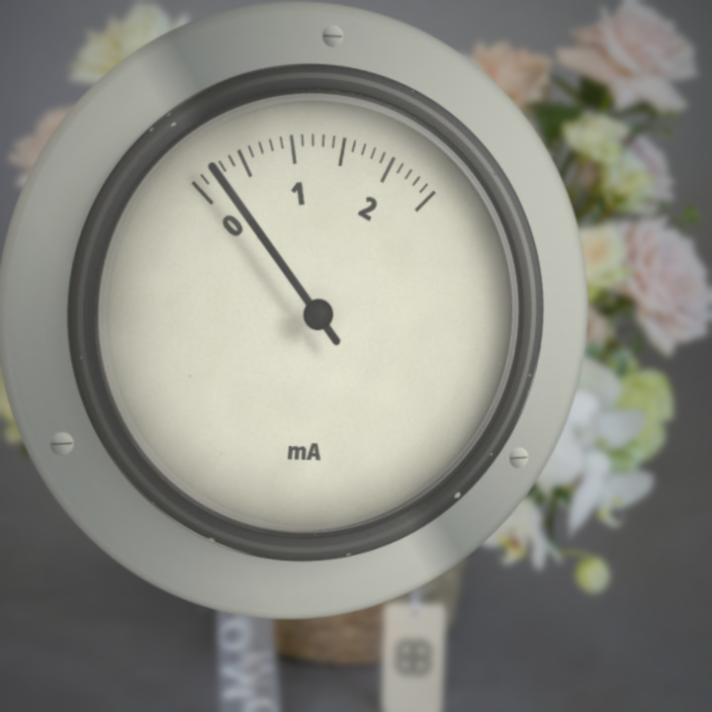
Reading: 0.2
